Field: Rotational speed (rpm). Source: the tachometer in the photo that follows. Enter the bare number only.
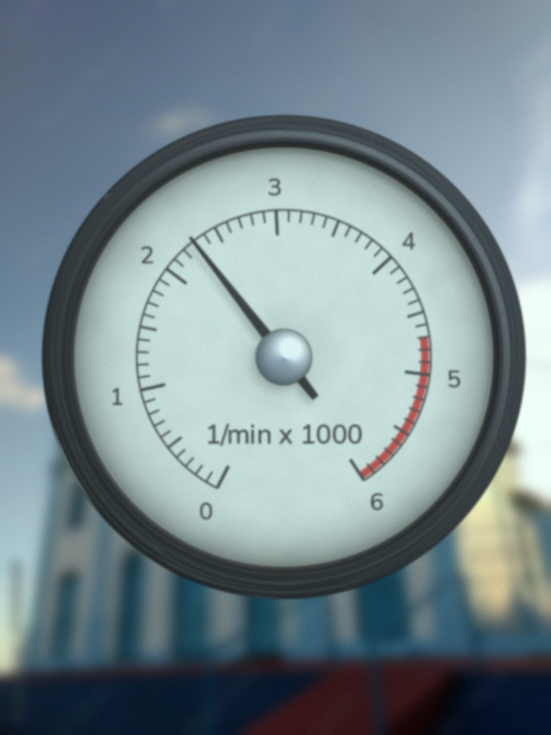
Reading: 2300
